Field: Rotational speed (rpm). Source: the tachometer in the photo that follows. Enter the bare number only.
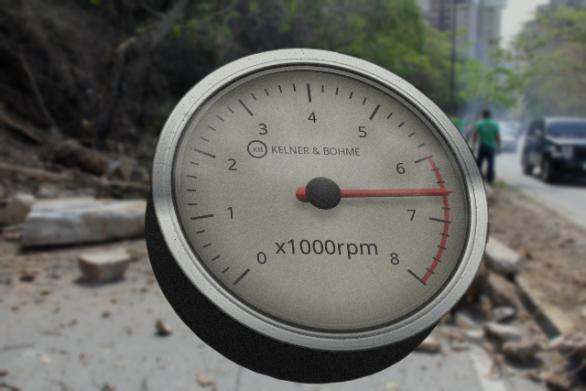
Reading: 6600
